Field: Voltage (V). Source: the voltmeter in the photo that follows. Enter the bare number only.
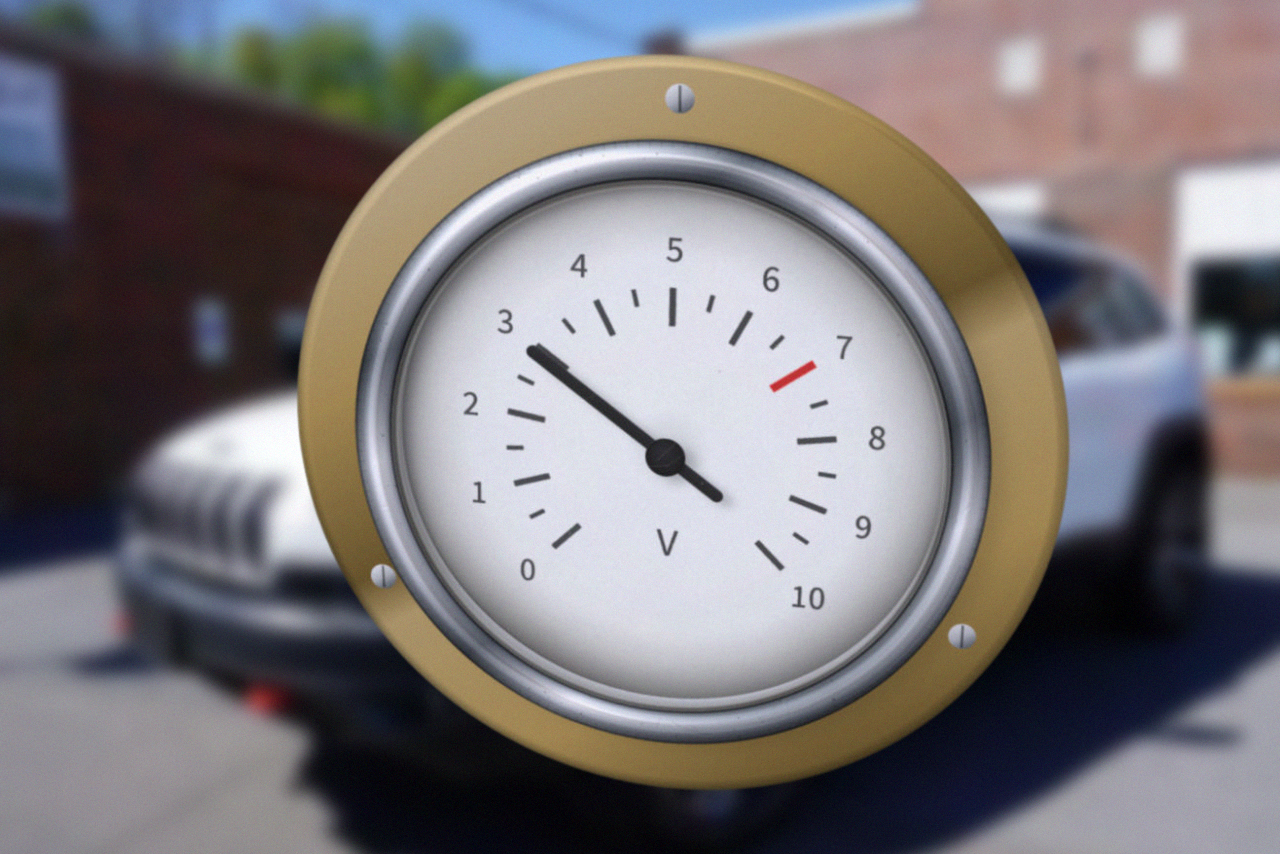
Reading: 3
